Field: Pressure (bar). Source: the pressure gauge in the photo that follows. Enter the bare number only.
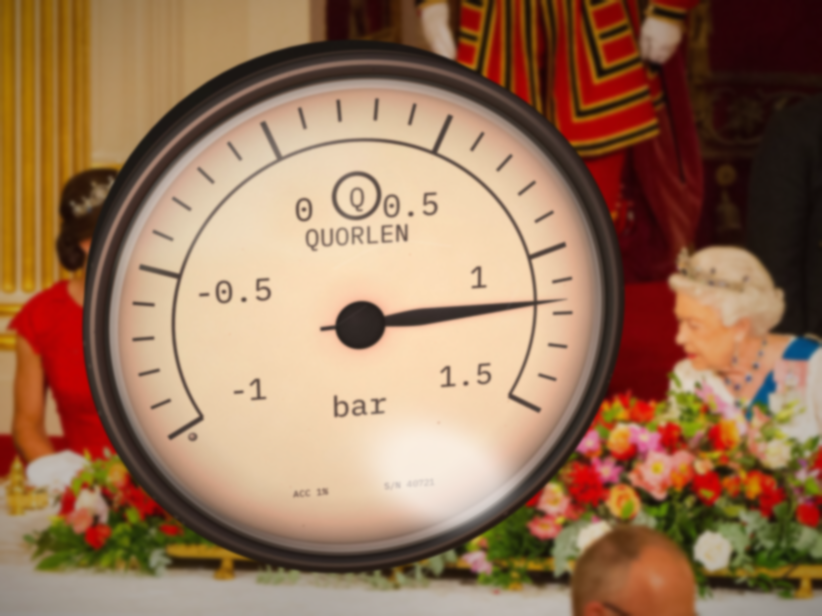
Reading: 1.15
